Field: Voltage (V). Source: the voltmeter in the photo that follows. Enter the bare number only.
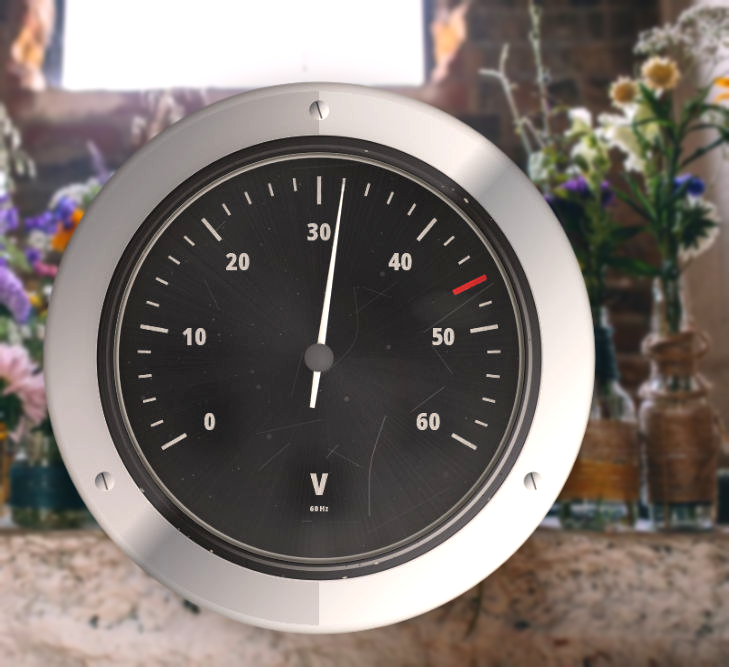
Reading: 32
